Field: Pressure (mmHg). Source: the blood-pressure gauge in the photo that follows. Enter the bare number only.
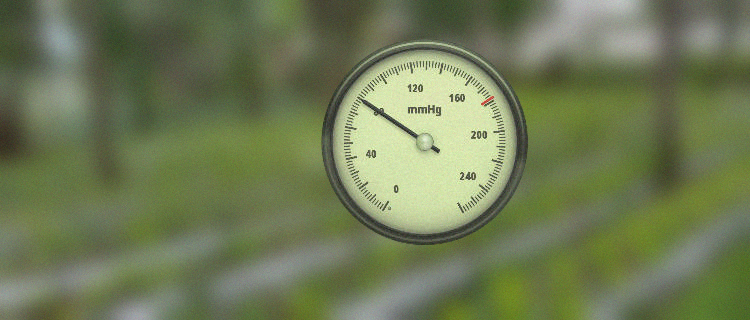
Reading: 80
